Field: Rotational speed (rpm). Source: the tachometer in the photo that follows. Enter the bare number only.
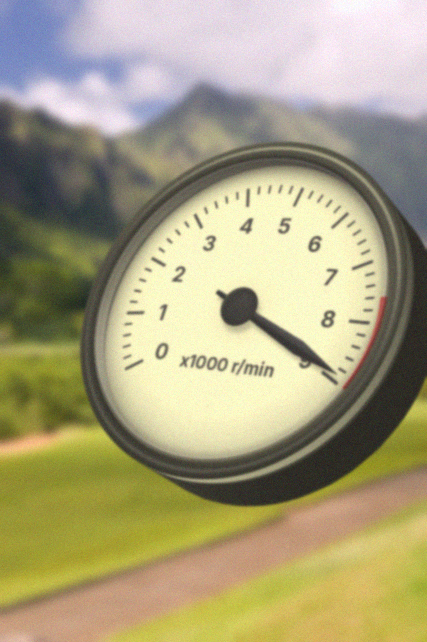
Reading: 8900
